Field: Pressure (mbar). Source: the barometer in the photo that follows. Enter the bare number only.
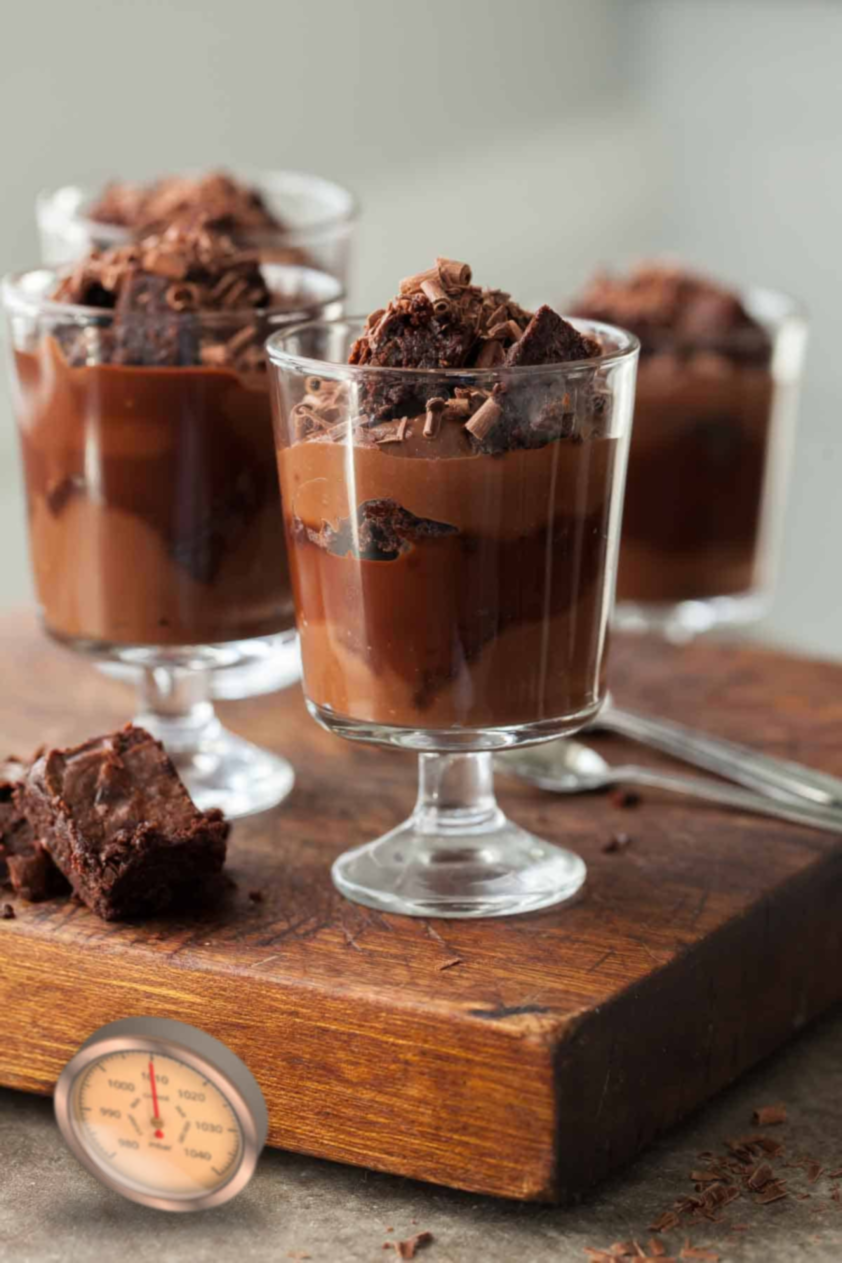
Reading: 1010
